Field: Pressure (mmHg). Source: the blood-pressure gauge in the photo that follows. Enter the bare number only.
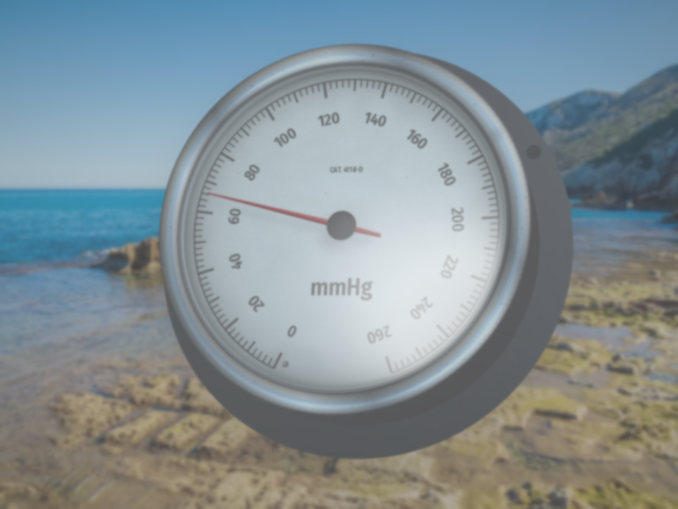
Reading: 66
